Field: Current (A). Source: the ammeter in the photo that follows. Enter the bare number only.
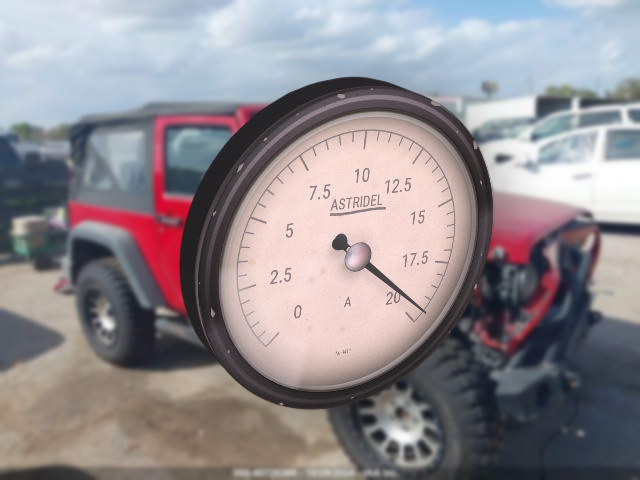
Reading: 19.5
